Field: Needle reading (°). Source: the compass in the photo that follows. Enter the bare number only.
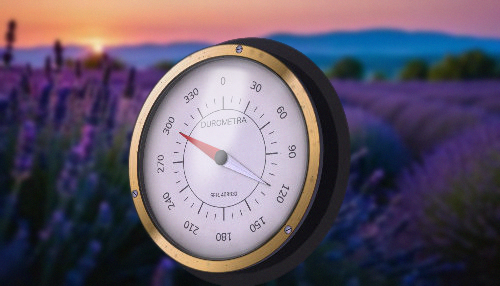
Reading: 300
